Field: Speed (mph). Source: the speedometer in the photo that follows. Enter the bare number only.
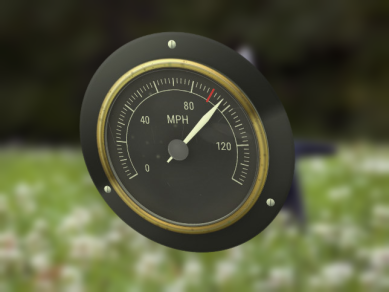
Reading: 96
